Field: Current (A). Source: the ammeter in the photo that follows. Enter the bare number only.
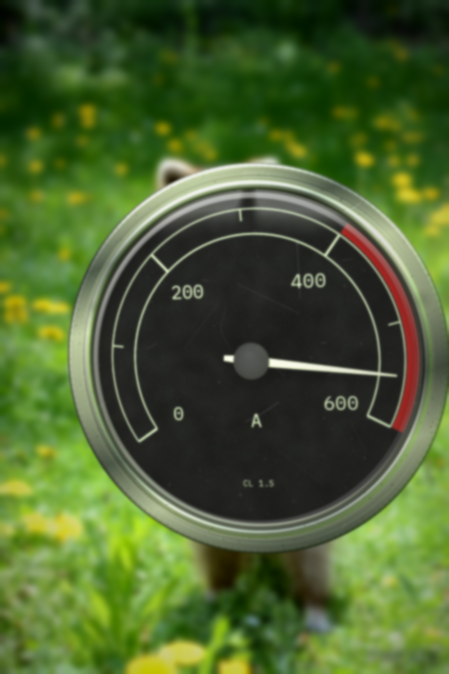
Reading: 550
